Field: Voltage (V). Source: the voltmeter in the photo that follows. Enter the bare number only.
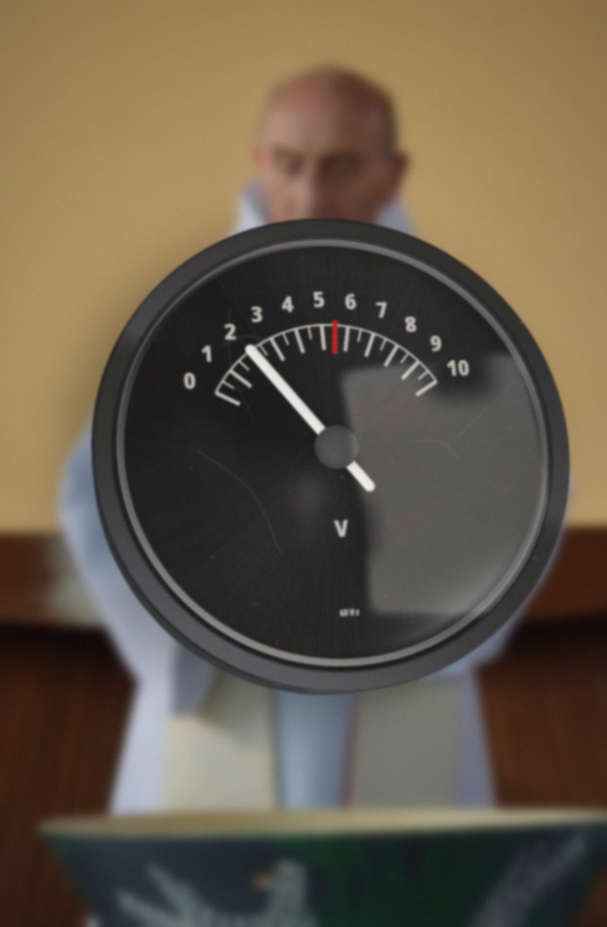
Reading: 2
